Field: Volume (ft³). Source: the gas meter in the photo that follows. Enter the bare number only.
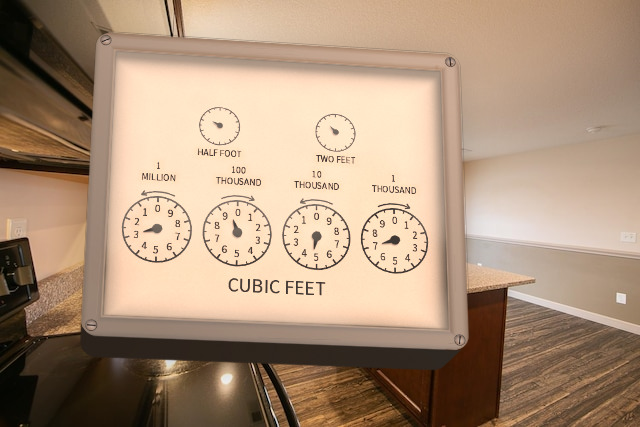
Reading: 294700
